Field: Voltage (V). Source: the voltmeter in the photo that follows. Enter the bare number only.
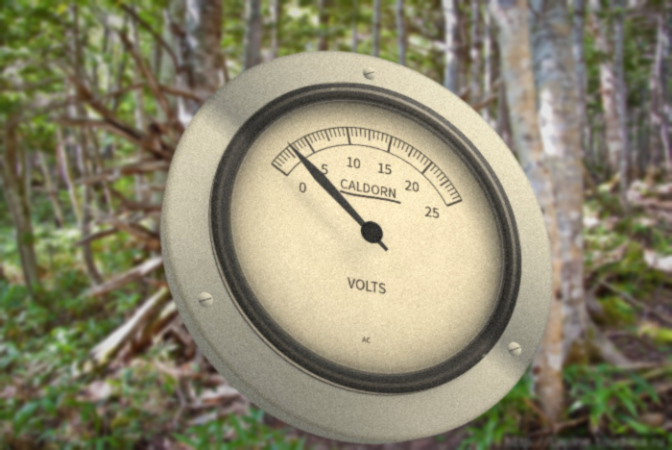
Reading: 2.5
